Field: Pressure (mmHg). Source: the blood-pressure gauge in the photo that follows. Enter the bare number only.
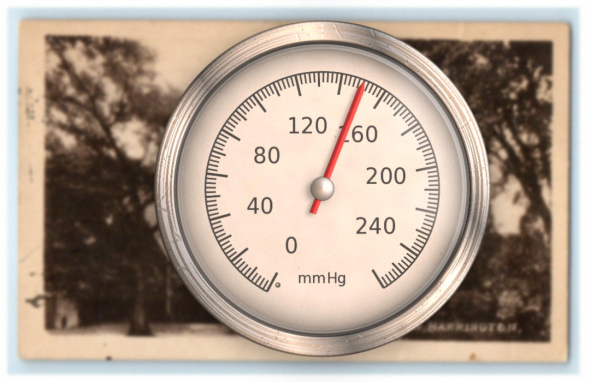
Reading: 150
